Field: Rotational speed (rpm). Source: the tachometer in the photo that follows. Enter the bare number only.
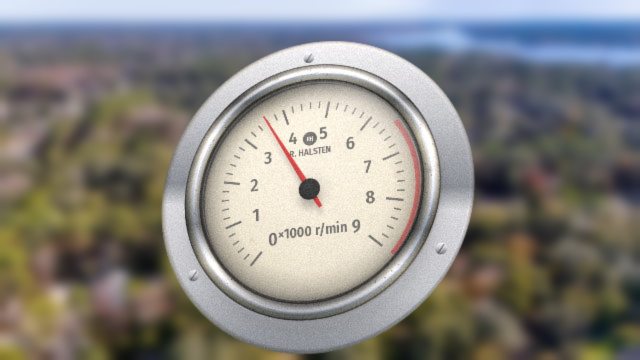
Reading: 3600
